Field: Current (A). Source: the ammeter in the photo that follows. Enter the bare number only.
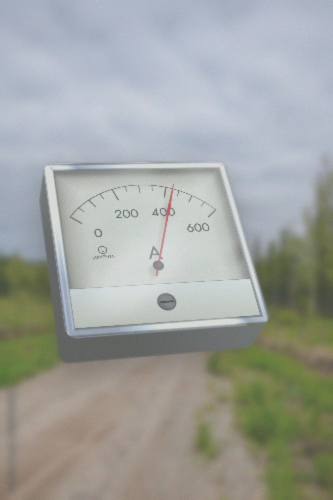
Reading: 425
